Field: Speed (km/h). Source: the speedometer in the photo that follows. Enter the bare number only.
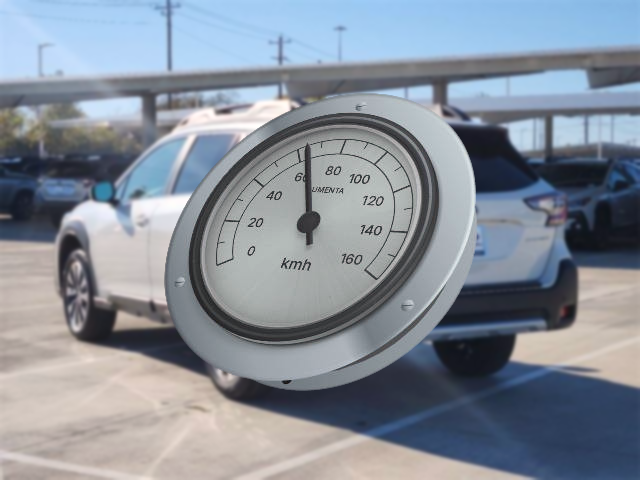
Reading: 65
